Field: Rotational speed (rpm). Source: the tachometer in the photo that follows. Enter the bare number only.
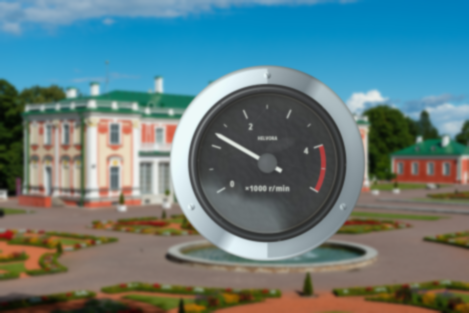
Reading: 1250
